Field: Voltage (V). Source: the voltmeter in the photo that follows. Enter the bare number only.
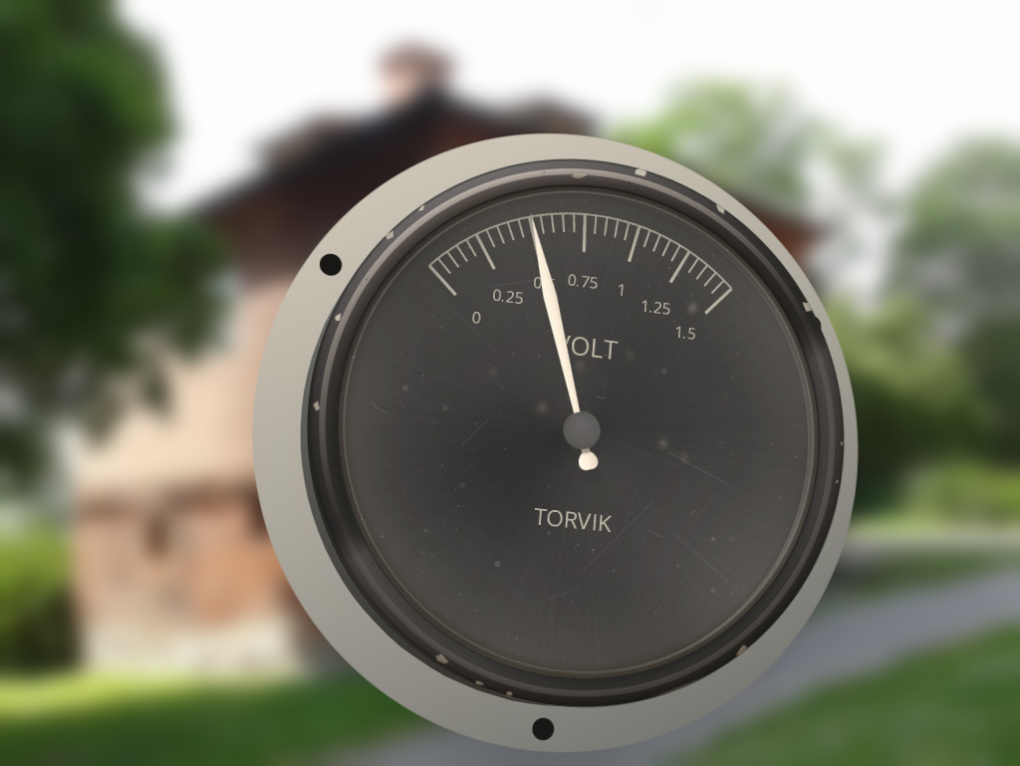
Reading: 0.5
